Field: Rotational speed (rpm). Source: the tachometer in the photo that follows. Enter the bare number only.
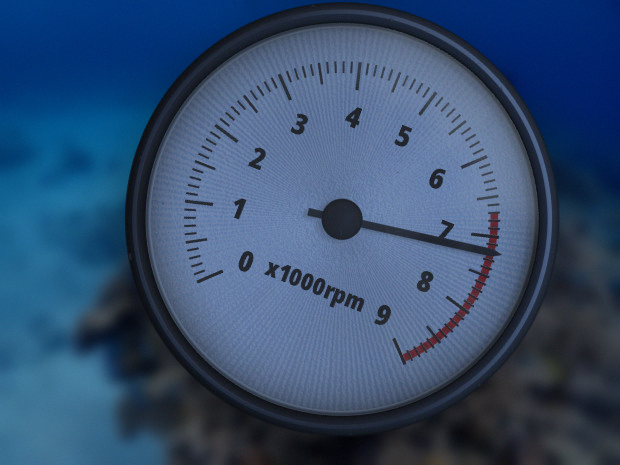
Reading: 7200
